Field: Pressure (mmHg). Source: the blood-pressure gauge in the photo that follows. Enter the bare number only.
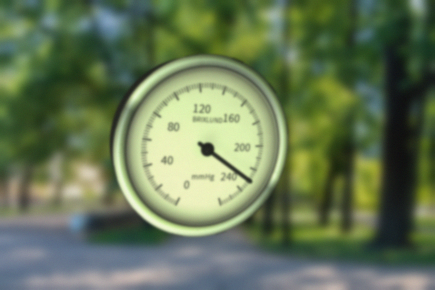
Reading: 230
